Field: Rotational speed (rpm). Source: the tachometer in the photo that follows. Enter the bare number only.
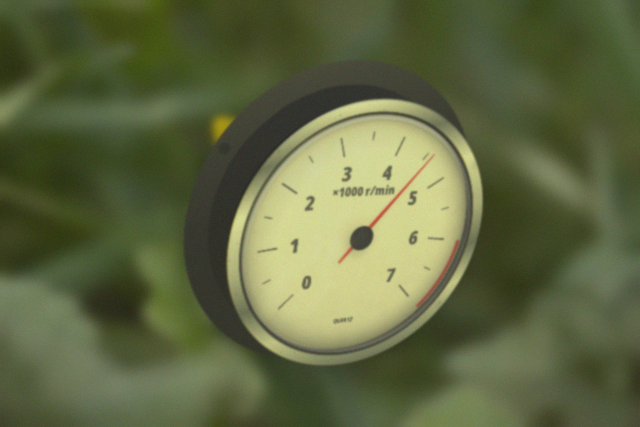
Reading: 4500
